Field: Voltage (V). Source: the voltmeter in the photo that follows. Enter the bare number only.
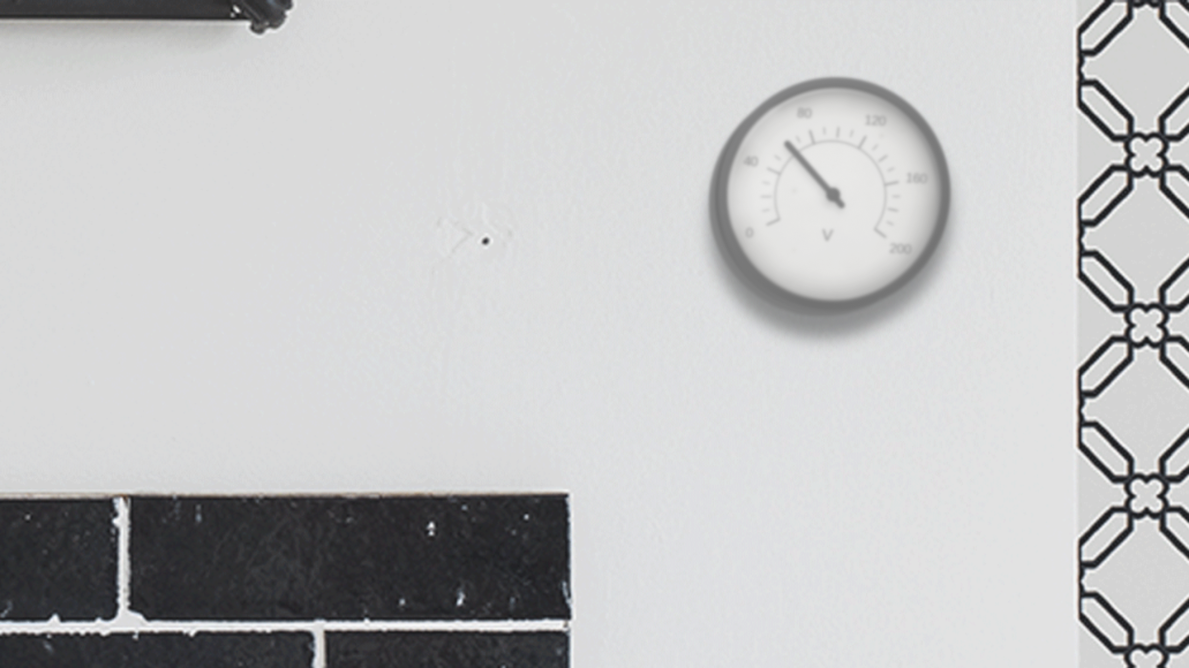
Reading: 60
